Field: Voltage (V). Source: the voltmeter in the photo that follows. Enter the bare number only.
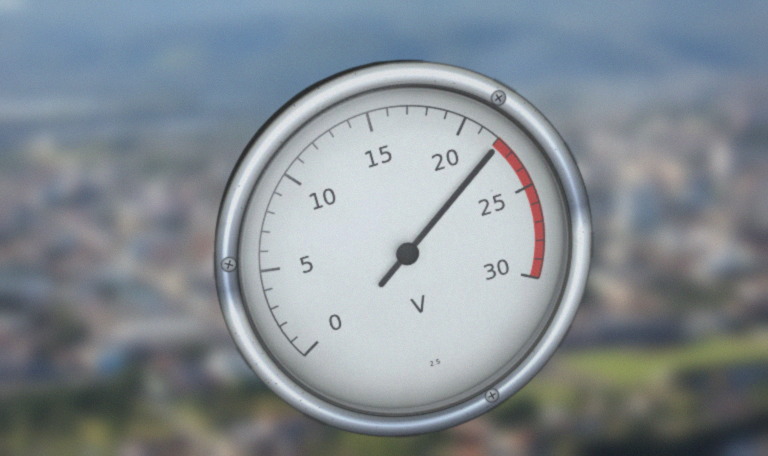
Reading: 22
